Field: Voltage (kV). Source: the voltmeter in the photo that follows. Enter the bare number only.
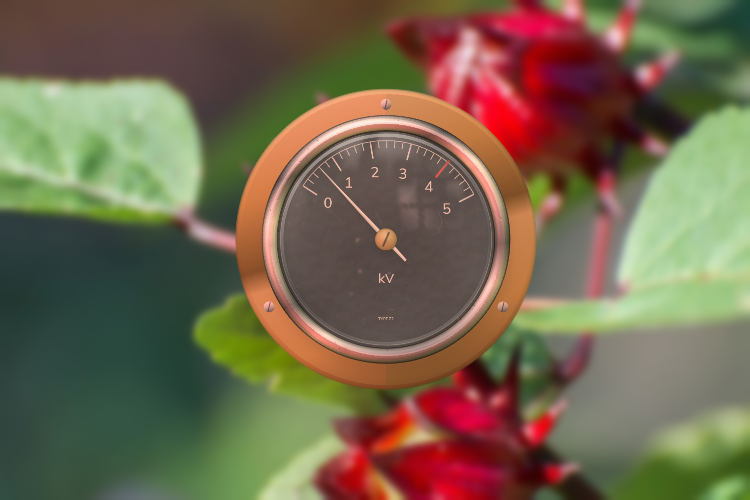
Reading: 0.6
